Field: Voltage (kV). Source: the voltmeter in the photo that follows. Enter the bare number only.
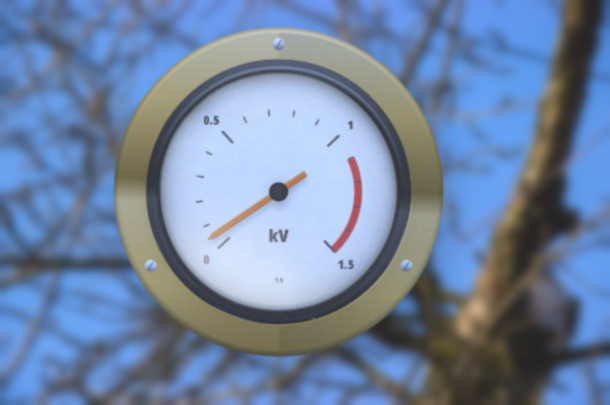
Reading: 0.05
